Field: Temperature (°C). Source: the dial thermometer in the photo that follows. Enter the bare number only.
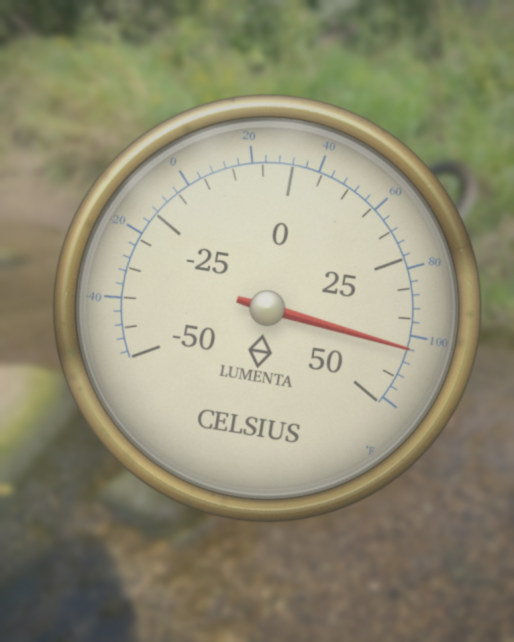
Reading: 40
